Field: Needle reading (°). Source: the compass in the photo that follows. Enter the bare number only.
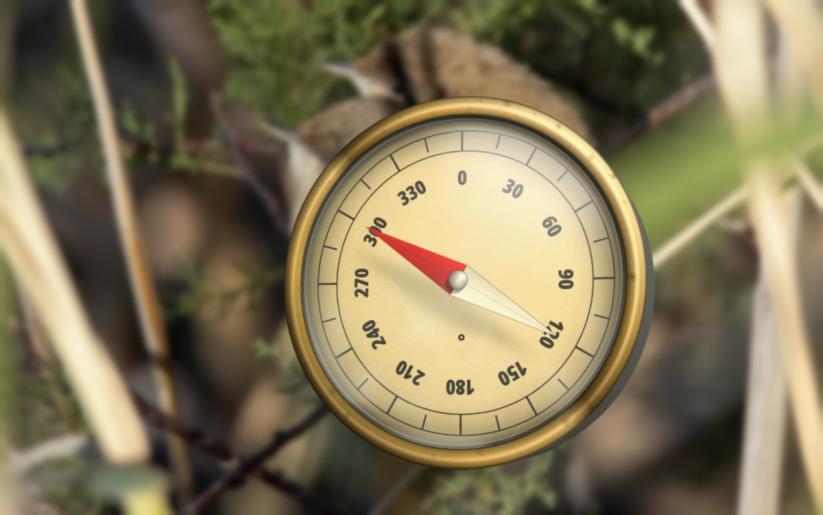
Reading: 300
